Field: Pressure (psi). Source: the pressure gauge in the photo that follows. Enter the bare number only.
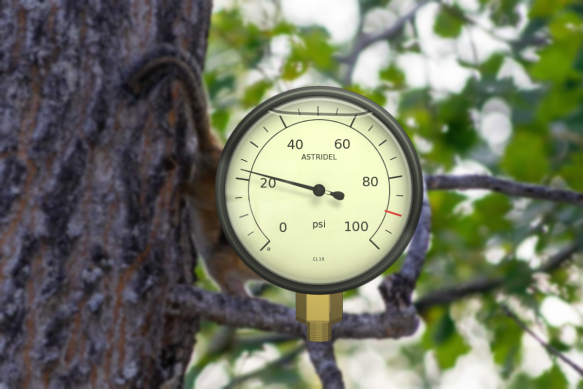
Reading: 22.5
